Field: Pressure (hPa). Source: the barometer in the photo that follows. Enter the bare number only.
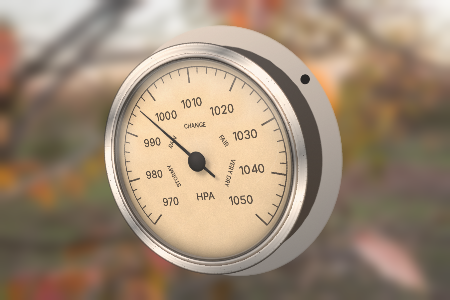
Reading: 996
